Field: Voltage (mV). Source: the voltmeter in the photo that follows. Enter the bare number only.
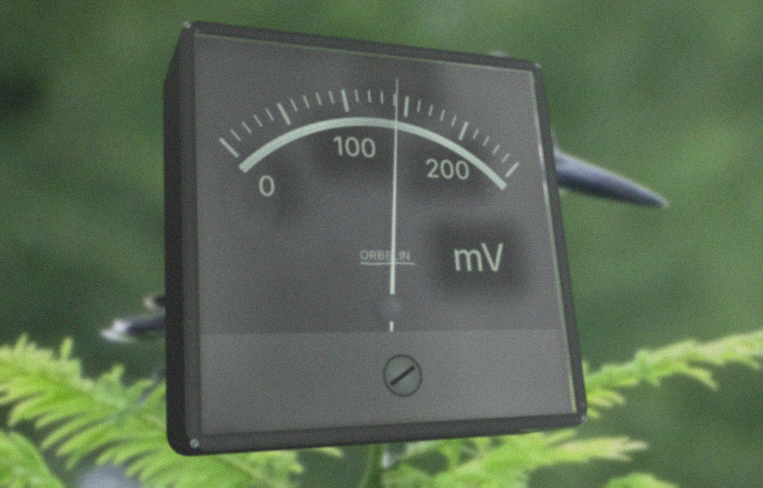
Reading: 140
